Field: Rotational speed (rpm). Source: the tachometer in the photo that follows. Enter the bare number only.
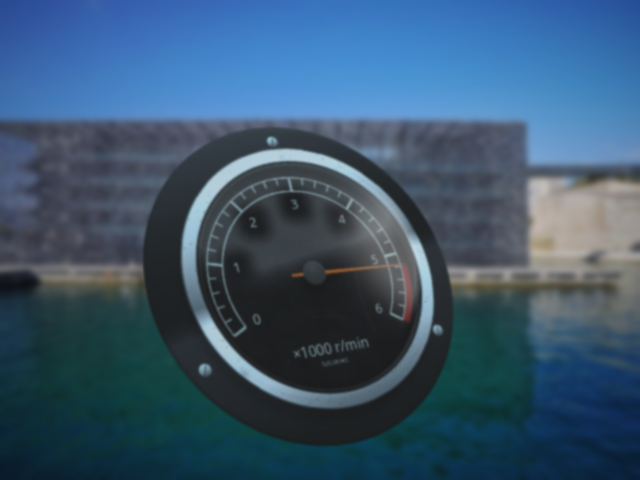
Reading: 5200
